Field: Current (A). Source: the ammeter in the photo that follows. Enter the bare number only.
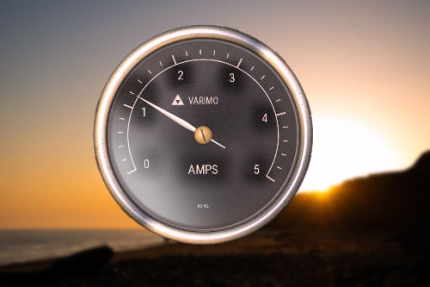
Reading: 1.2
